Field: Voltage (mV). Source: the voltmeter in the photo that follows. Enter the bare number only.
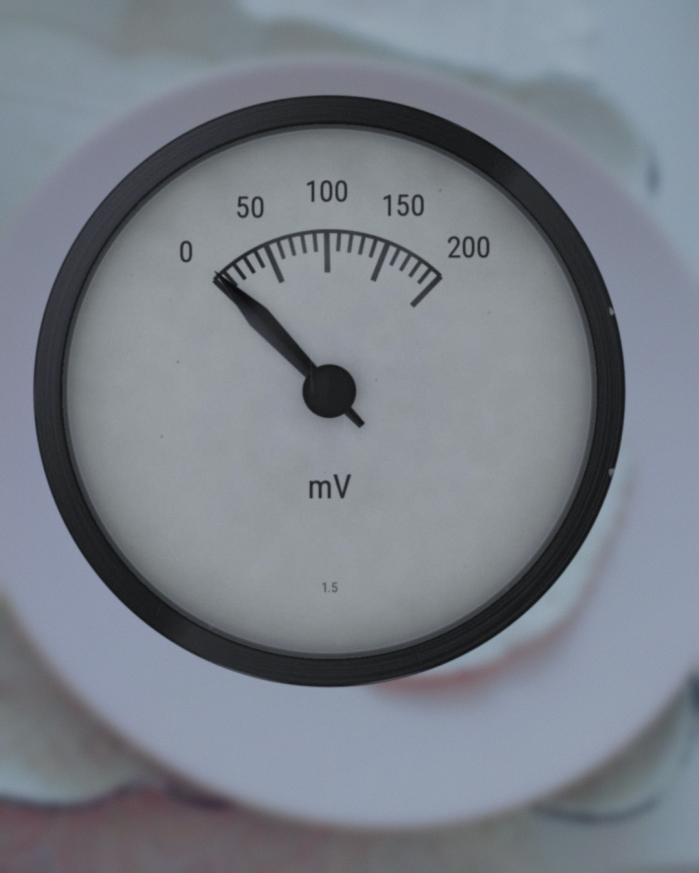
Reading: 5
